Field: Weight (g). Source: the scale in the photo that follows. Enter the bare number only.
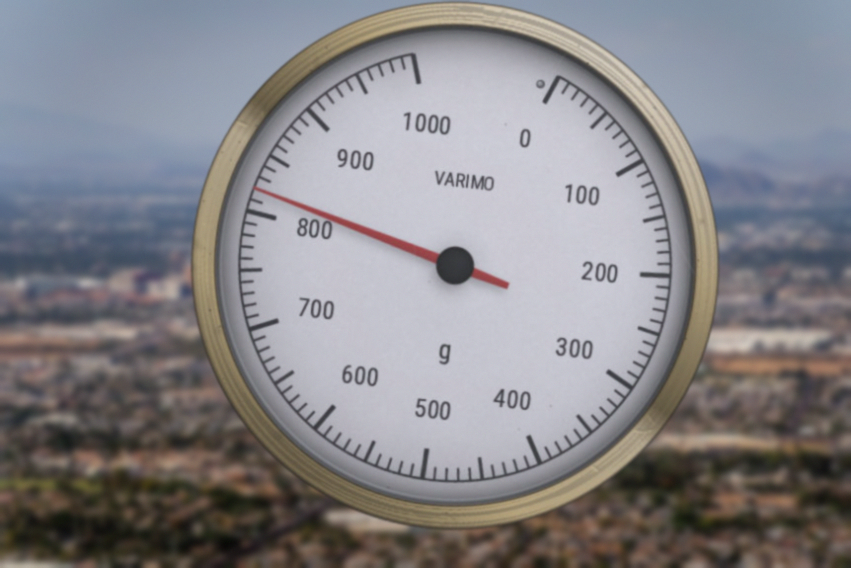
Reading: 820
